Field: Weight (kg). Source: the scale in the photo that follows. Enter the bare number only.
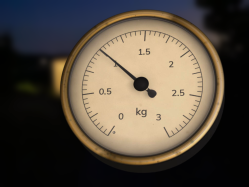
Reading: 1
